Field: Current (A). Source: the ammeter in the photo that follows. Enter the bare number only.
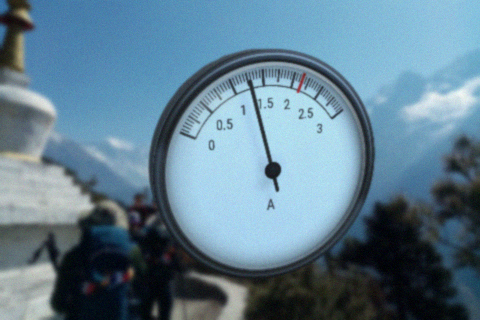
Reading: 1.25
